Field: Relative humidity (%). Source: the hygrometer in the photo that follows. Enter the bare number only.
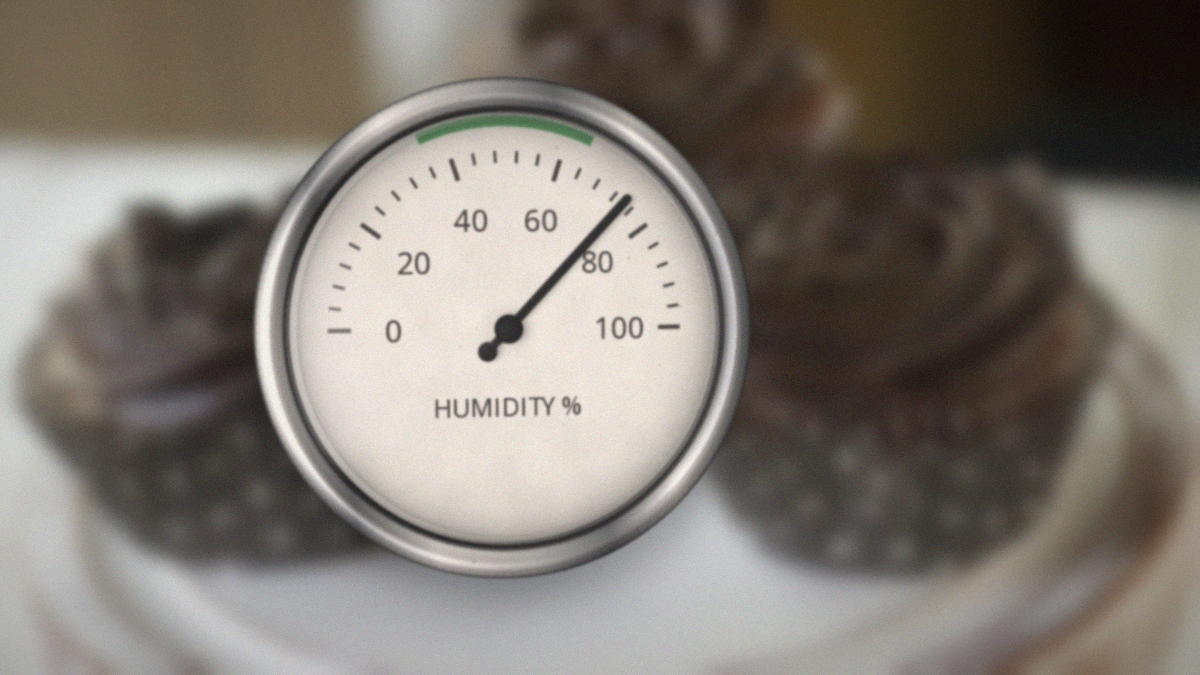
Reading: 74
